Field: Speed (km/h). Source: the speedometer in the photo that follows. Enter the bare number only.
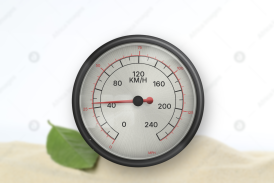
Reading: 45
